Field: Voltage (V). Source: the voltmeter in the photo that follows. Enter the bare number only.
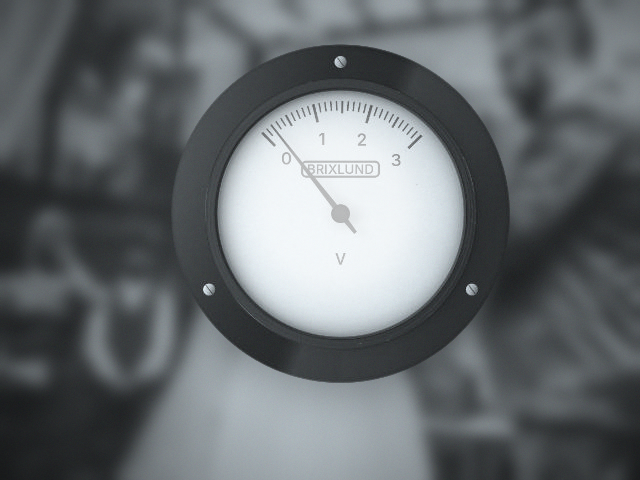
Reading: 0.2
